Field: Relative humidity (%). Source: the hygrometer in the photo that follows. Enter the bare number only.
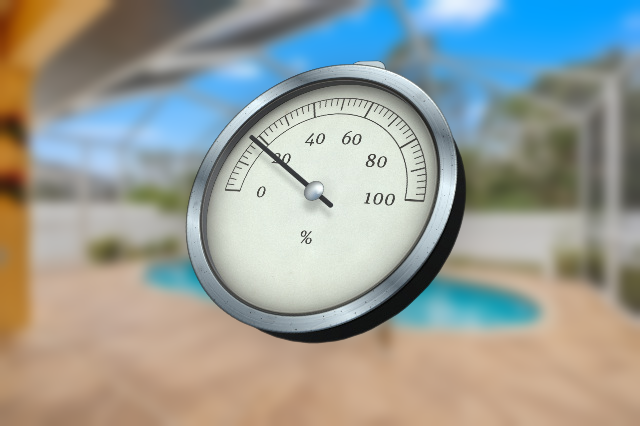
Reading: 18
